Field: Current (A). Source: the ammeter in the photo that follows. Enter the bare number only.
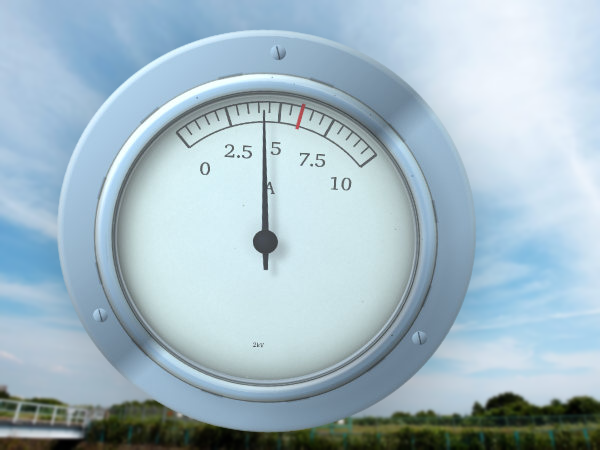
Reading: 4.25
